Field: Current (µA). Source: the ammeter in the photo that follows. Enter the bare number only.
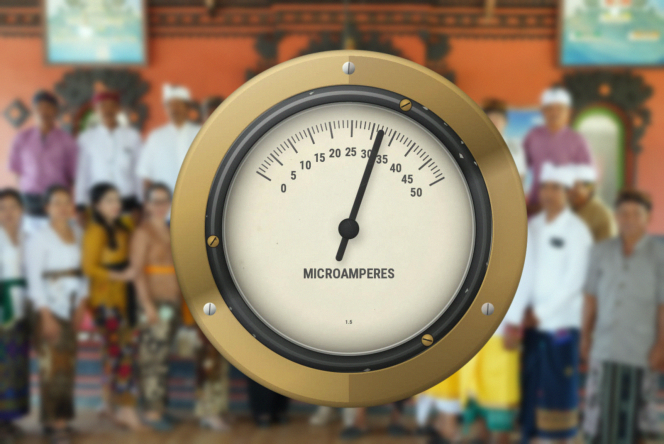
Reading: 32
